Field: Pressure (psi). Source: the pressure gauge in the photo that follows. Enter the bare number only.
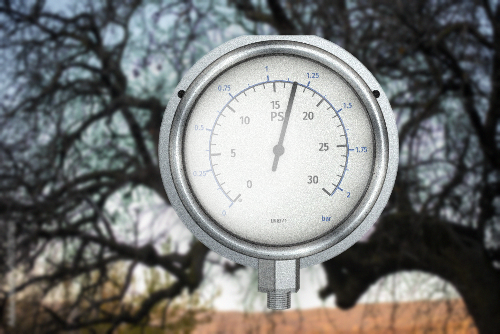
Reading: 17
